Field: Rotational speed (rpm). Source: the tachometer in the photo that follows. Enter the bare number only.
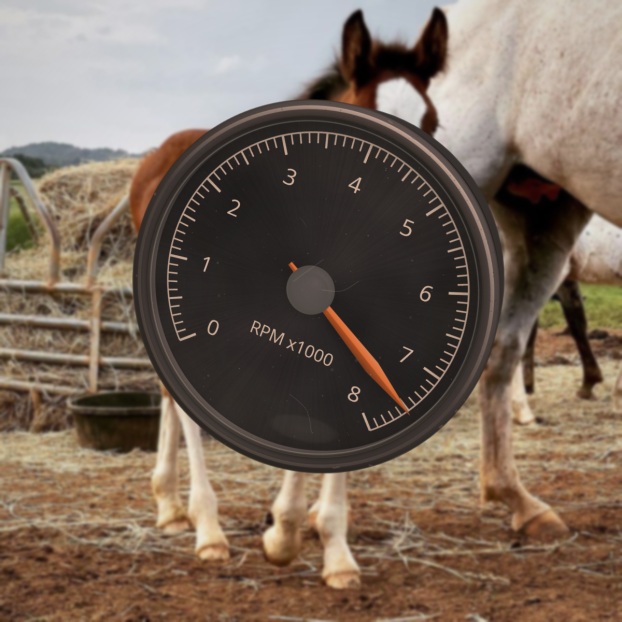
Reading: 7500
